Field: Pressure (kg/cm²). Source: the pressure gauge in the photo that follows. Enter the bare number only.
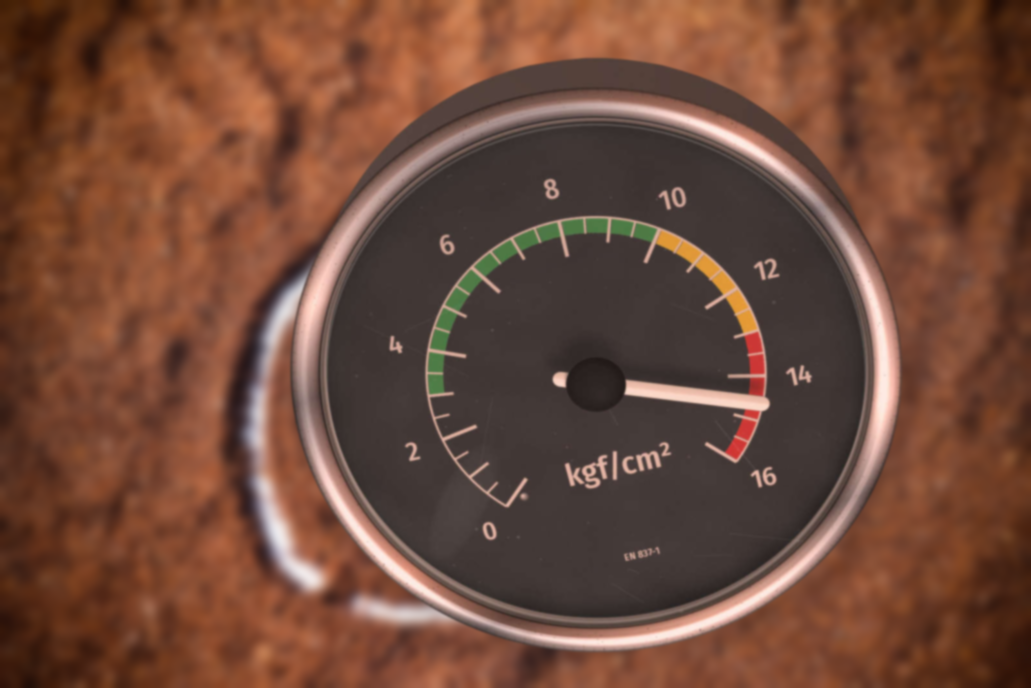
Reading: 14.5
